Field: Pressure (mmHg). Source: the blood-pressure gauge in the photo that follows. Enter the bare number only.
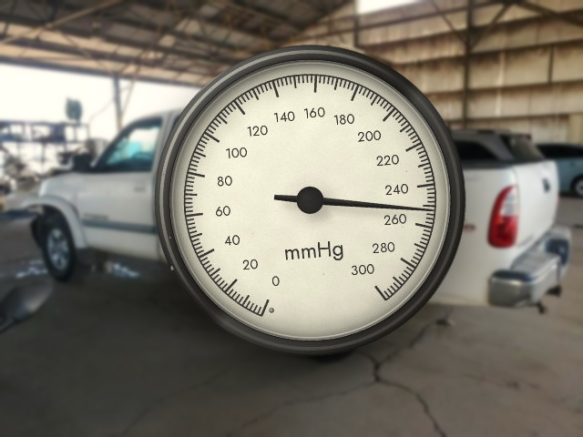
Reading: 252
